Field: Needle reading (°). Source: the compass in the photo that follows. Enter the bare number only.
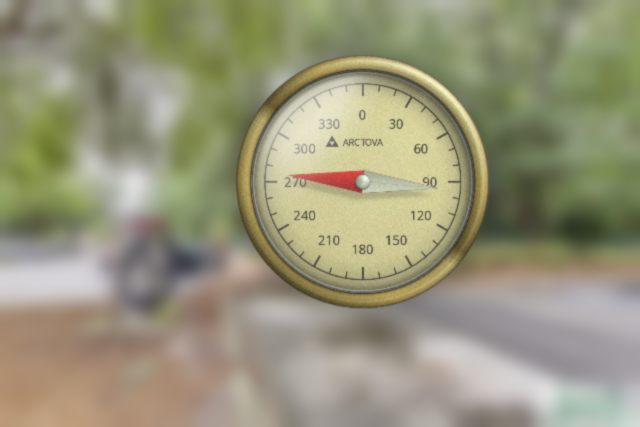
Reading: 275
